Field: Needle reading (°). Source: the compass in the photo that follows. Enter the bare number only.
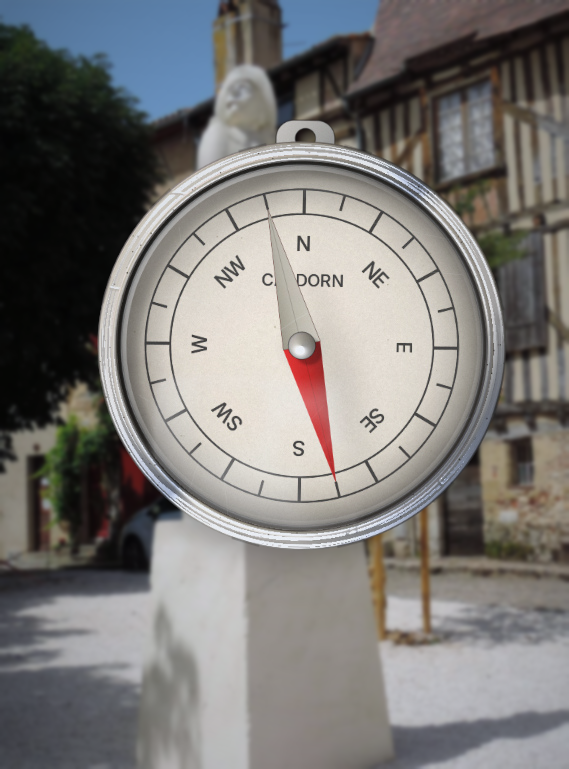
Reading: 165
